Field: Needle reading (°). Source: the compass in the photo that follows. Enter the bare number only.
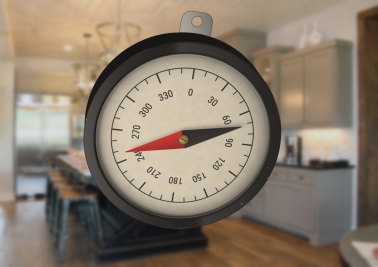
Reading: 250
